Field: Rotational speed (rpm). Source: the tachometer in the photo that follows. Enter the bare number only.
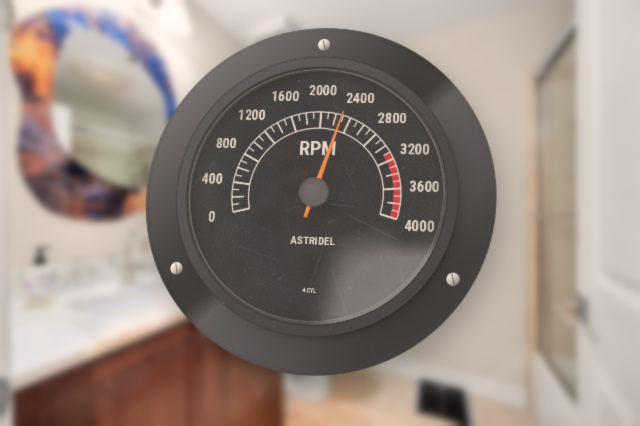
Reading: 2300
